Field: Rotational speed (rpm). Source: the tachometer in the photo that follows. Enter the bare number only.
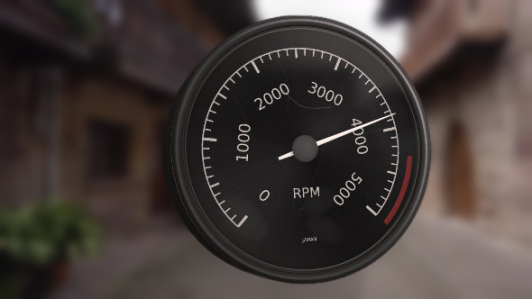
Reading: 3850
